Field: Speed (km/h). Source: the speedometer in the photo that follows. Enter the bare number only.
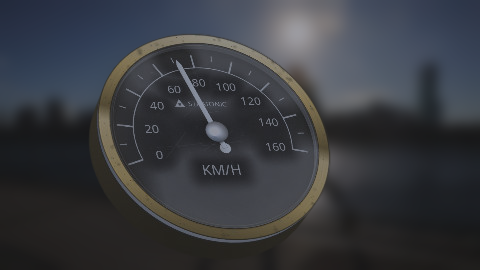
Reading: 70
